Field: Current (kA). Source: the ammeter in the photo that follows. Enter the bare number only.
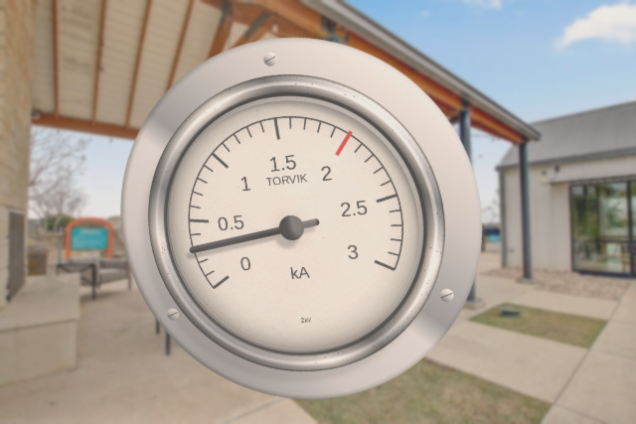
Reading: 0.3
